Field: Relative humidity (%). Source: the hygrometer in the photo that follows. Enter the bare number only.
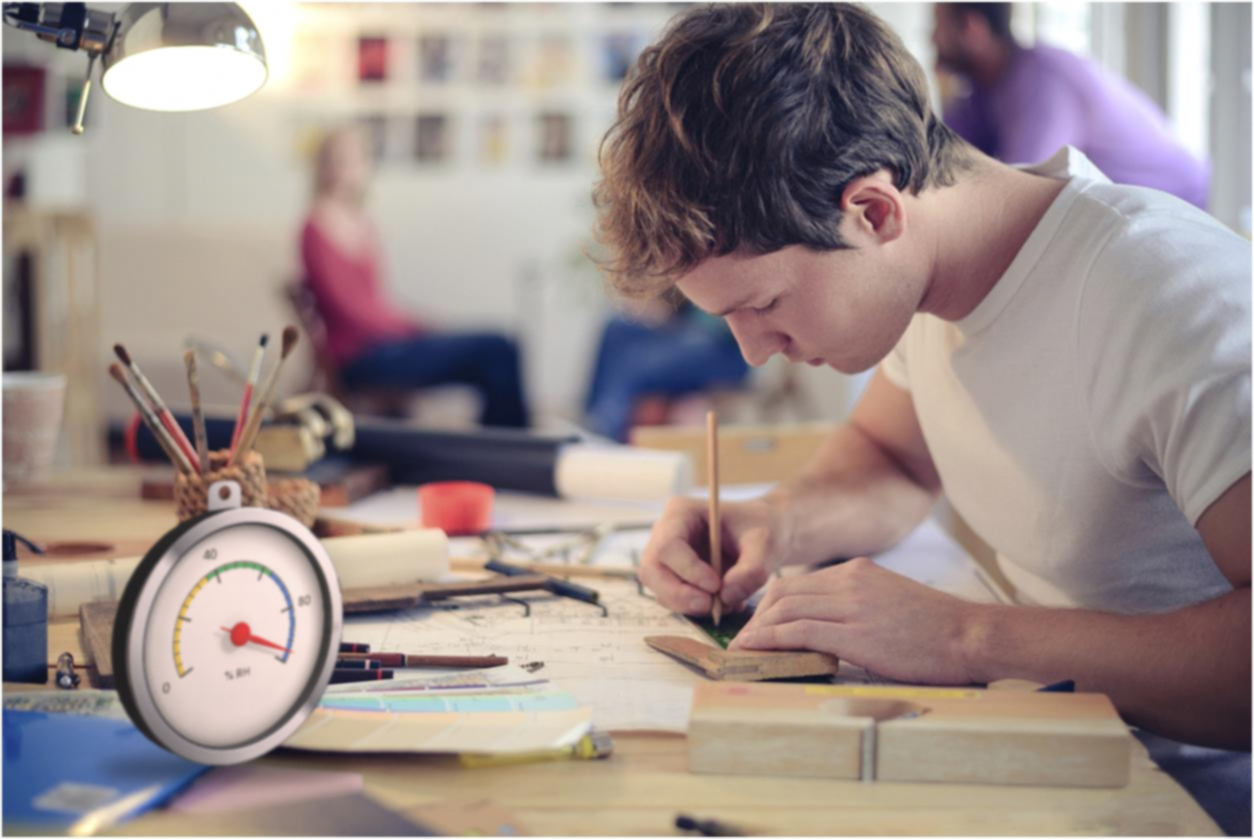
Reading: 96
